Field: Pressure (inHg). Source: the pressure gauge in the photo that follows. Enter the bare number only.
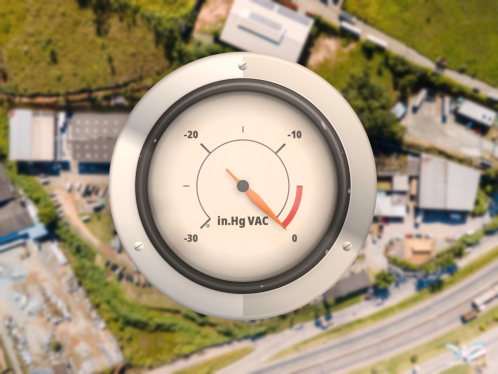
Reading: 0
